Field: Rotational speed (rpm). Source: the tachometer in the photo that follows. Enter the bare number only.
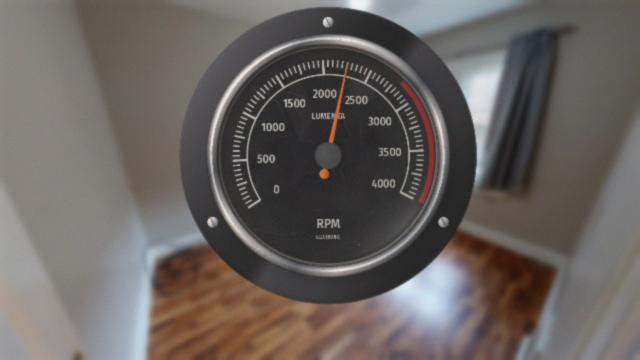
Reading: 2250
